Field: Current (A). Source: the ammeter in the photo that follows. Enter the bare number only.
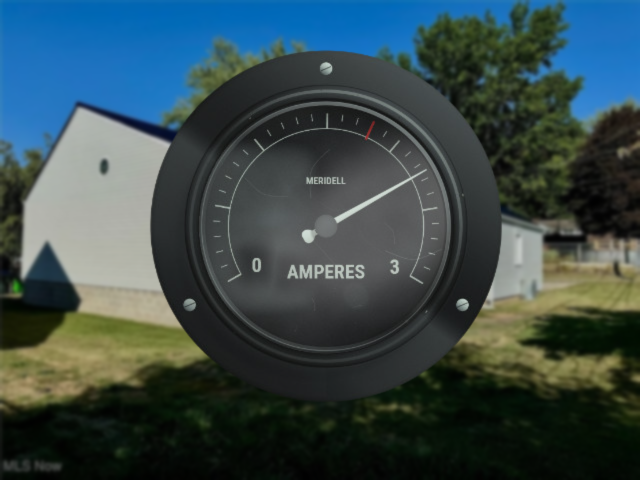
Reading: 2.25
